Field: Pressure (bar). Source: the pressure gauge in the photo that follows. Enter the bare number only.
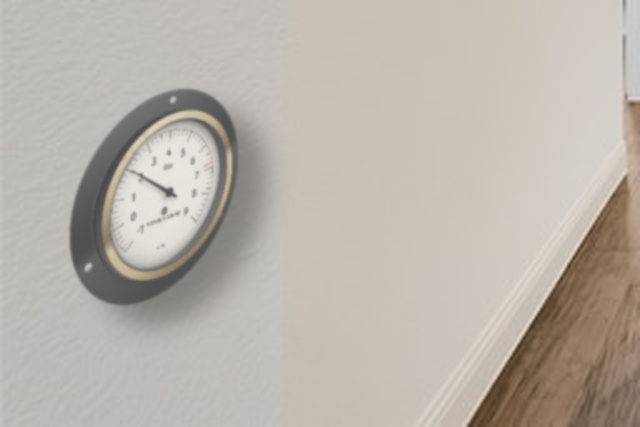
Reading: 2
